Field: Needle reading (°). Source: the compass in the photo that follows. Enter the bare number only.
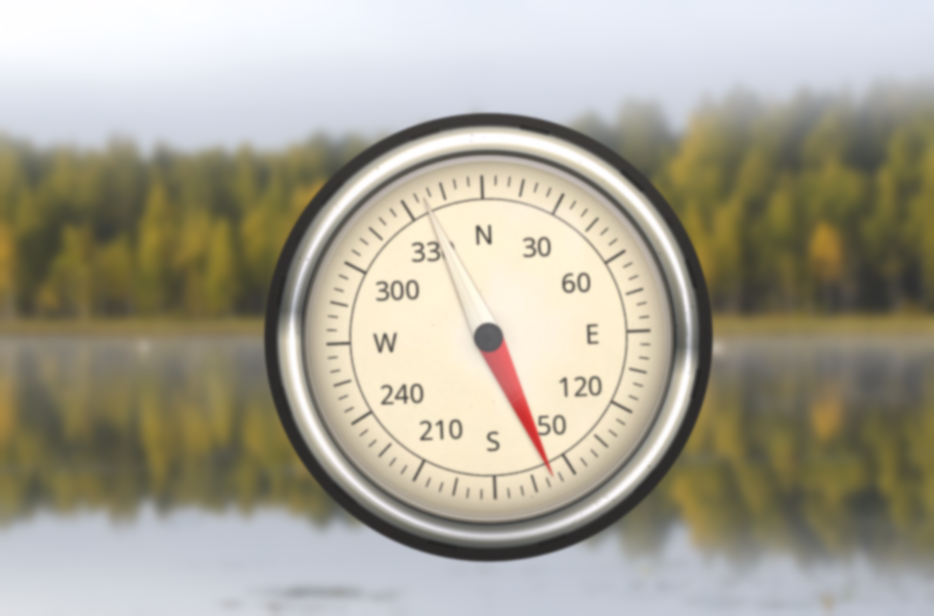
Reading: 157.5
